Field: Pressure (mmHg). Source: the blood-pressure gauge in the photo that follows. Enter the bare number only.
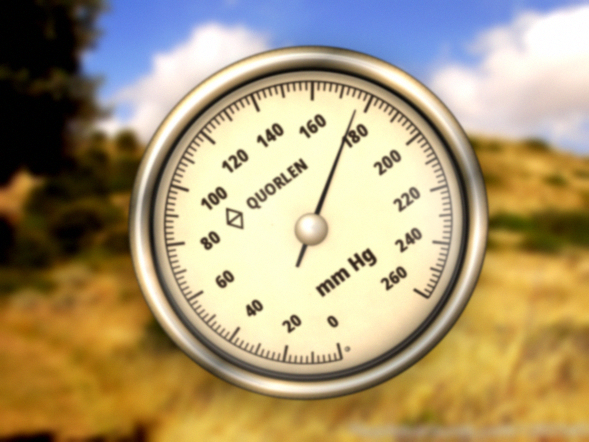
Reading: 176
